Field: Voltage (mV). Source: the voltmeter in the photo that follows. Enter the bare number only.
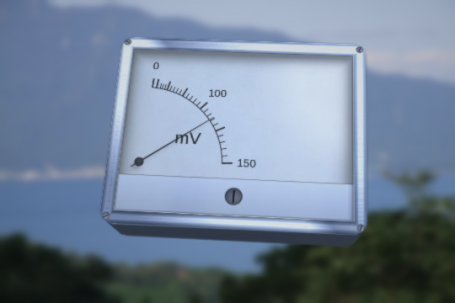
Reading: 115
